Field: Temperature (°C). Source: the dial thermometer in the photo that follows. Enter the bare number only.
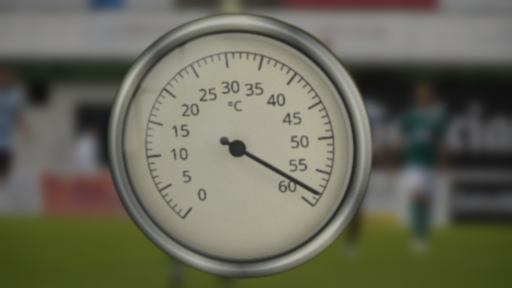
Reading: 58
